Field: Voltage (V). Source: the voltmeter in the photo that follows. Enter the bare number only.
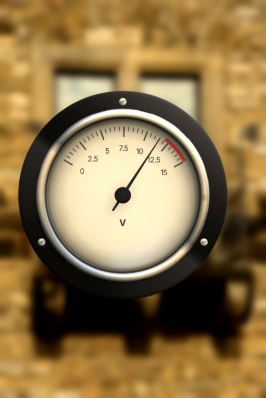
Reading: 11.5
